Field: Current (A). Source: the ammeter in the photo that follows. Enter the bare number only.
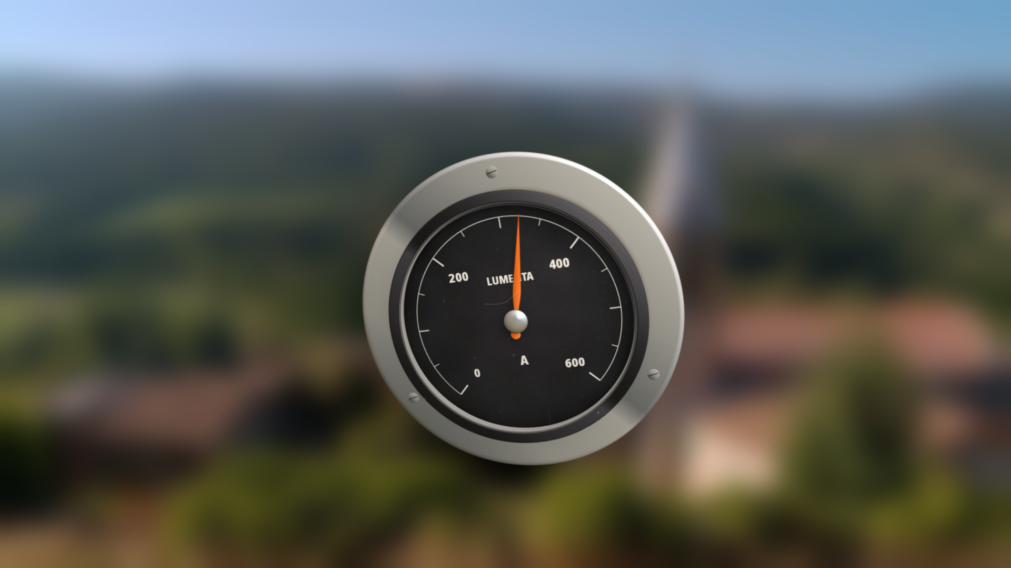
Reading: 325
